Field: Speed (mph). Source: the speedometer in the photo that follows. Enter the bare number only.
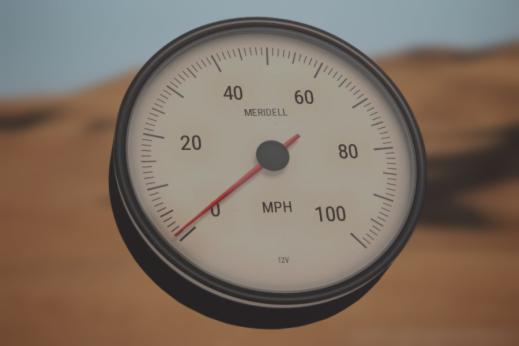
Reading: 1
